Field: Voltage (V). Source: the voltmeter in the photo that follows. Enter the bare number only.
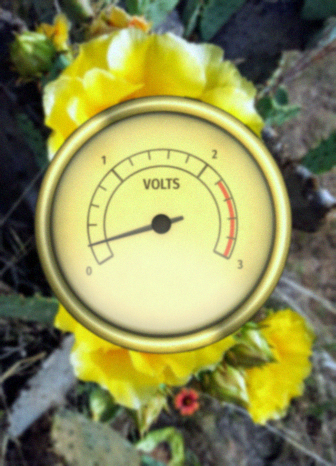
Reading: 0.2
